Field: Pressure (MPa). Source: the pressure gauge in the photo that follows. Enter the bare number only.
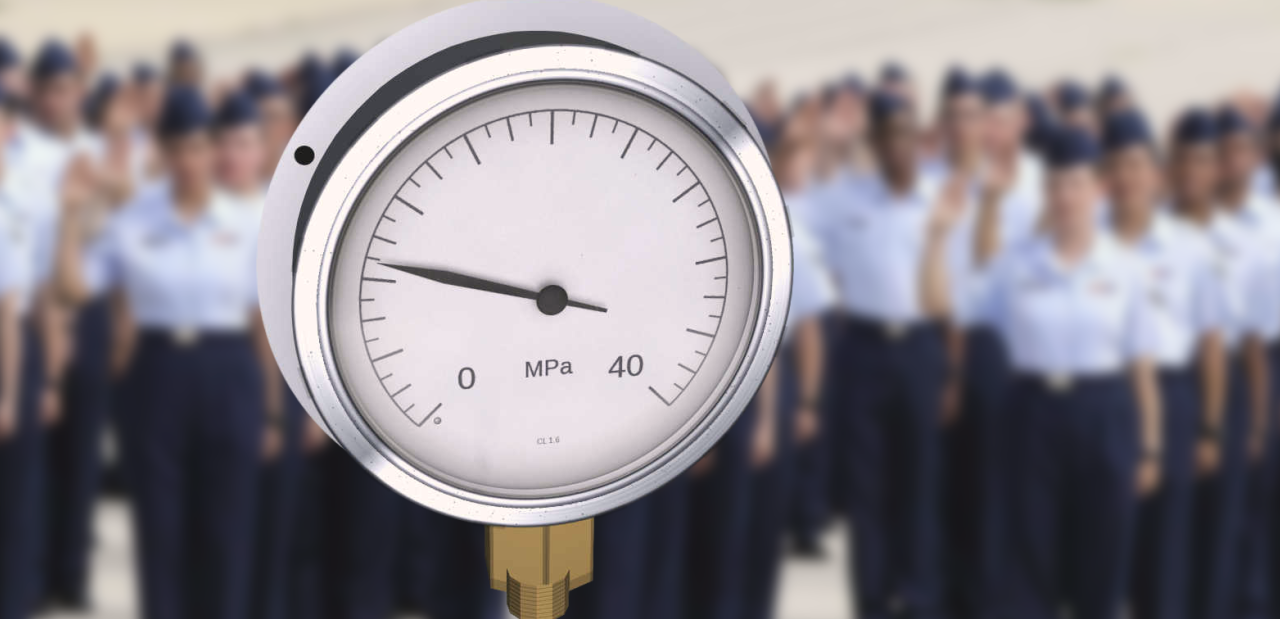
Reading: 9
